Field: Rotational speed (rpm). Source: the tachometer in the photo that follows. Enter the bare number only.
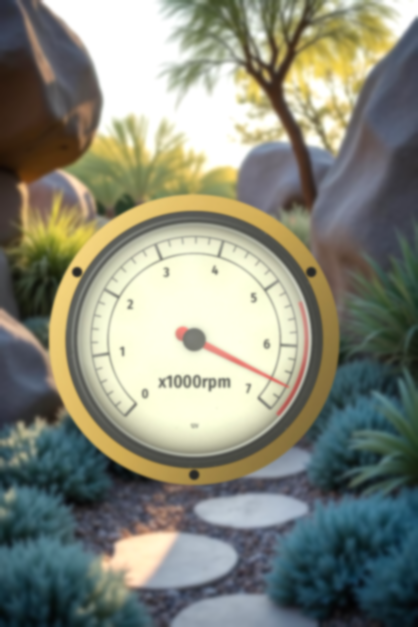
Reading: 6600
